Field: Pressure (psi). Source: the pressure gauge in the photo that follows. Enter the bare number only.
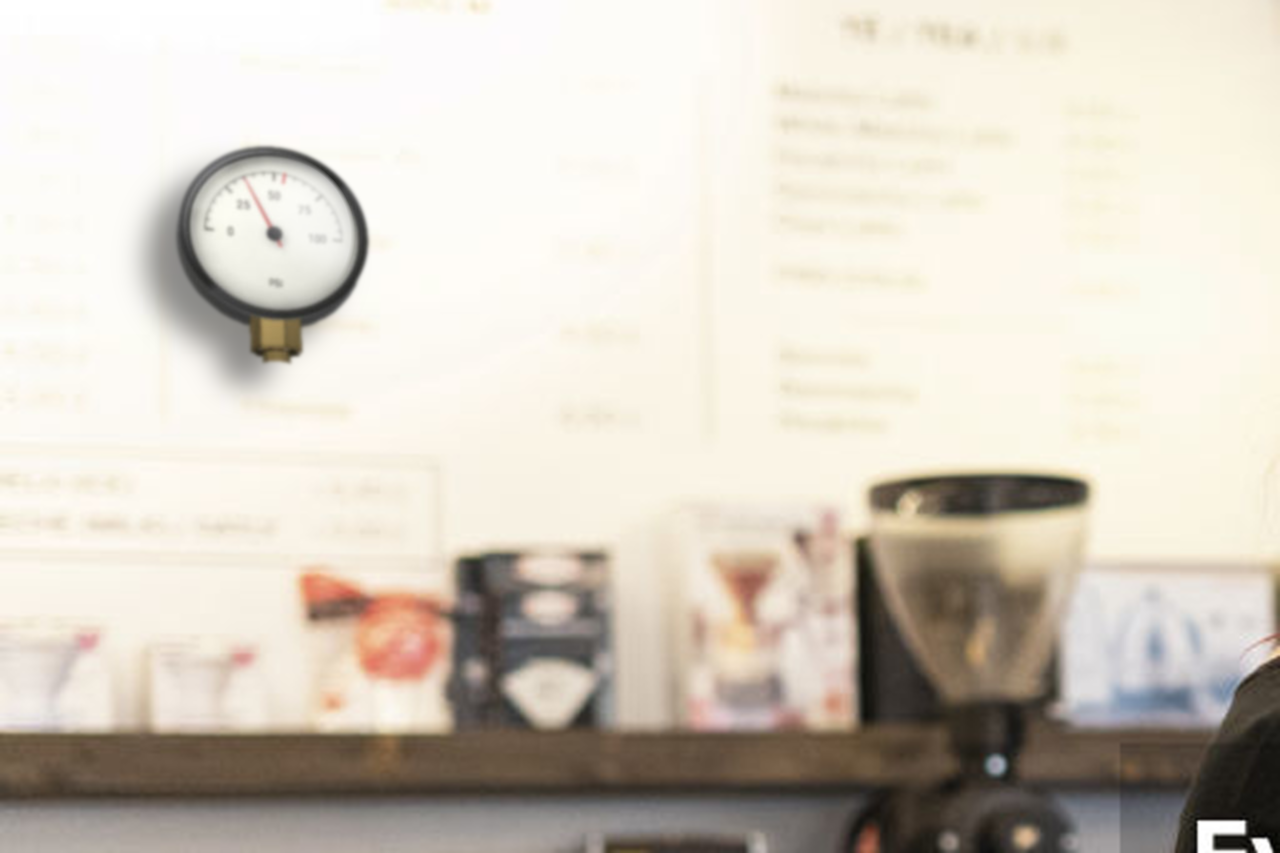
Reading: 35
